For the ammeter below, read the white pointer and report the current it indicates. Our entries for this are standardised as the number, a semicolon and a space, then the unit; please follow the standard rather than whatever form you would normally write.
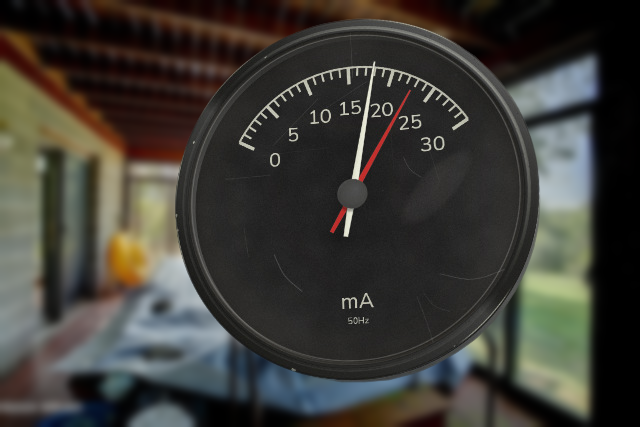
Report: 18; mA
